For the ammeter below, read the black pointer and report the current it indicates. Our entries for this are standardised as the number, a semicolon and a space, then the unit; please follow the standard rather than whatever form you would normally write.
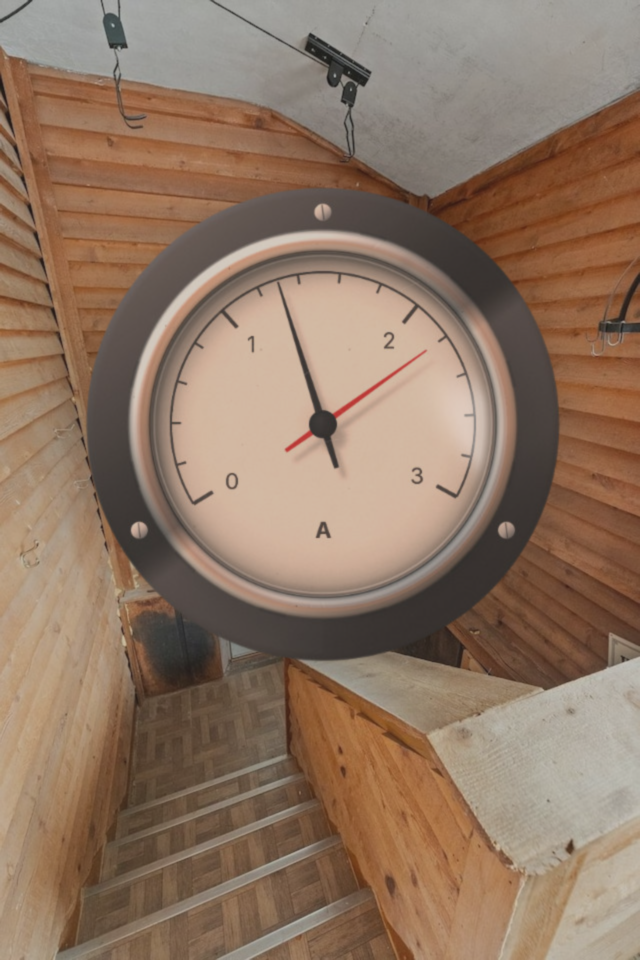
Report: 1.3; A
